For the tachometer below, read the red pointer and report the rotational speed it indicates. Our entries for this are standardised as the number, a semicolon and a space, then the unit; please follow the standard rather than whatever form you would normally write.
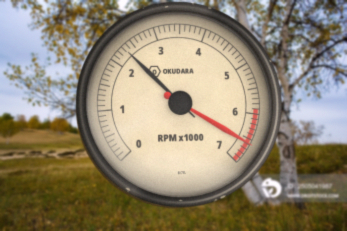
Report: 6600; rpm
